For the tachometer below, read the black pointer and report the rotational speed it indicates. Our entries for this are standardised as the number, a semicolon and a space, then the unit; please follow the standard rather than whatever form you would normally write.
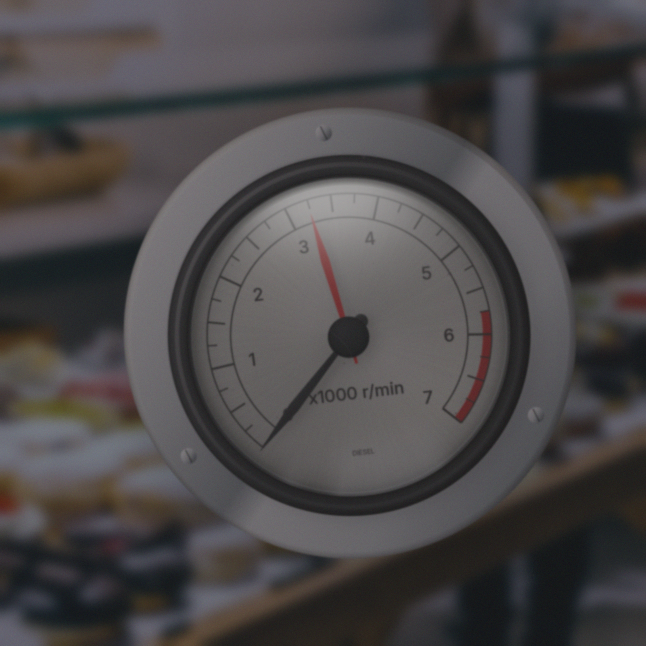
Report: 0; rpm
